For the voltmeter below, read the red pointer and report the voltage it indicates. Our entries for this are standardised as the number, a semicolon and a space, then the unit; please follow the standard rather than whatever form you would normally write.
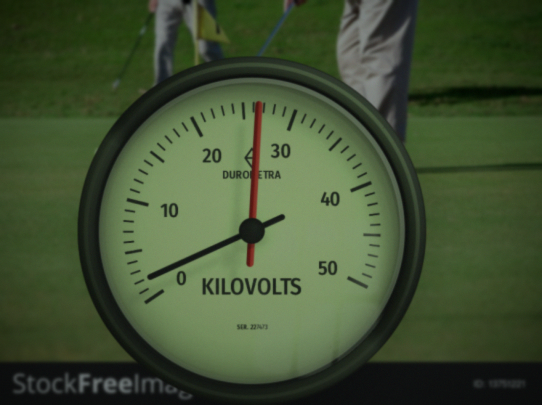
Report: 26.5; kV
